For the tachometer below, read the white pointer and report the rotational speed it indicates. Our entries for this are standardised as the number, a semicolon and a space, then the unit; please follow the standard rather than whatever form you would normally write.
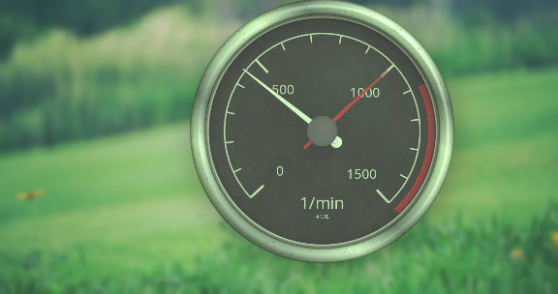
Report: 450; rpm
